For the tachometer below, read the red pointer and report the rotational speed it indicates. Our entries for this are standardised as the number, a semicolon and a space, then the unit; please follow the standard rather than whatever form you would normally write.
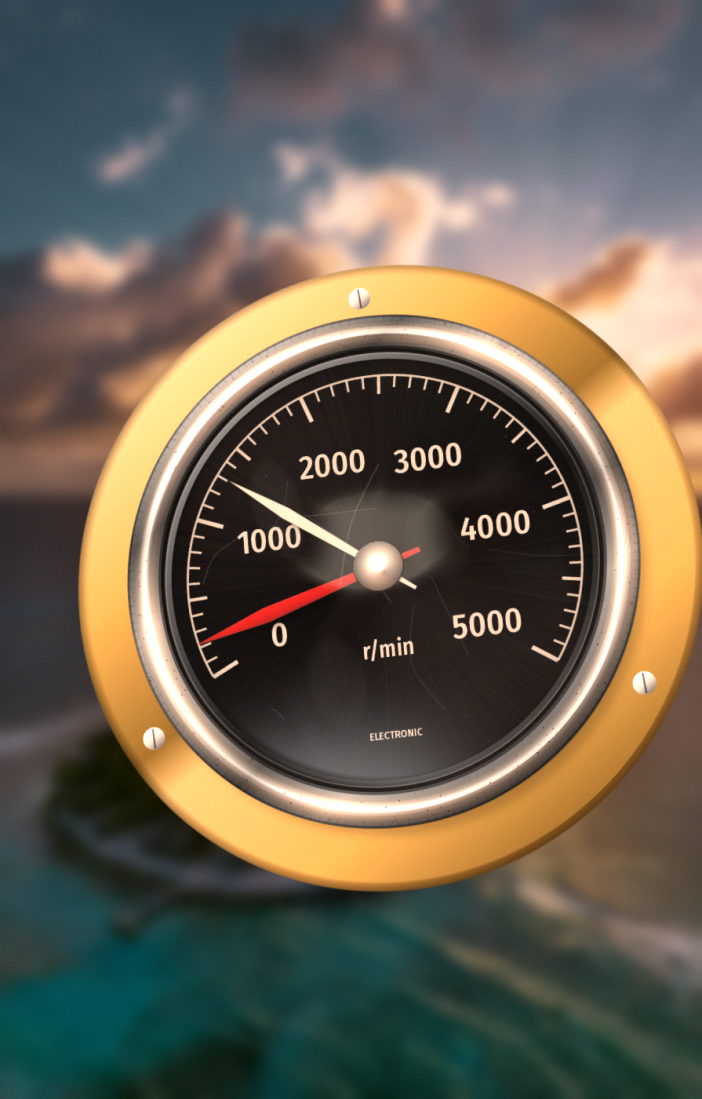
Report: 200; rpm
